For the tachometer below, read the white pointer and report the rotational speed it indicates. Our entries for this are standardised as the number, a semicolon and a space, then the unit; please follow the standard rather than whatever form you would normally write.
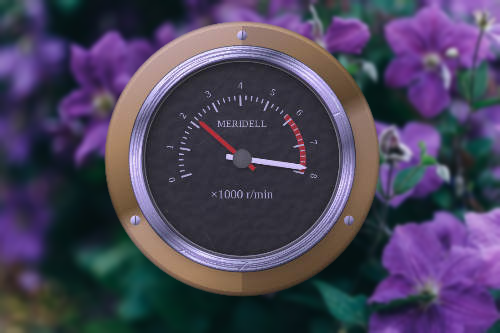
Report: 7800; rpm
